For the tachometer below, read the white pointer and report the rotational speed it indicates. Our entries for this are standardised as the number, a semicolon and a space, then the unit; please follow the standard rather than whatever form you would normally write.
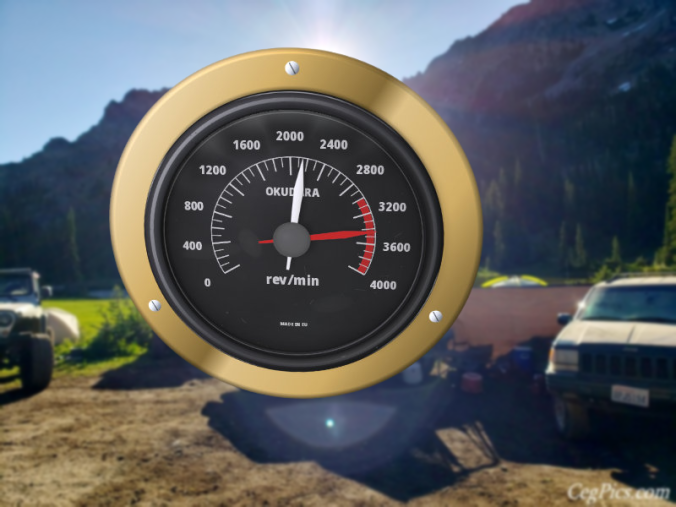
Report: 2150; rpm
